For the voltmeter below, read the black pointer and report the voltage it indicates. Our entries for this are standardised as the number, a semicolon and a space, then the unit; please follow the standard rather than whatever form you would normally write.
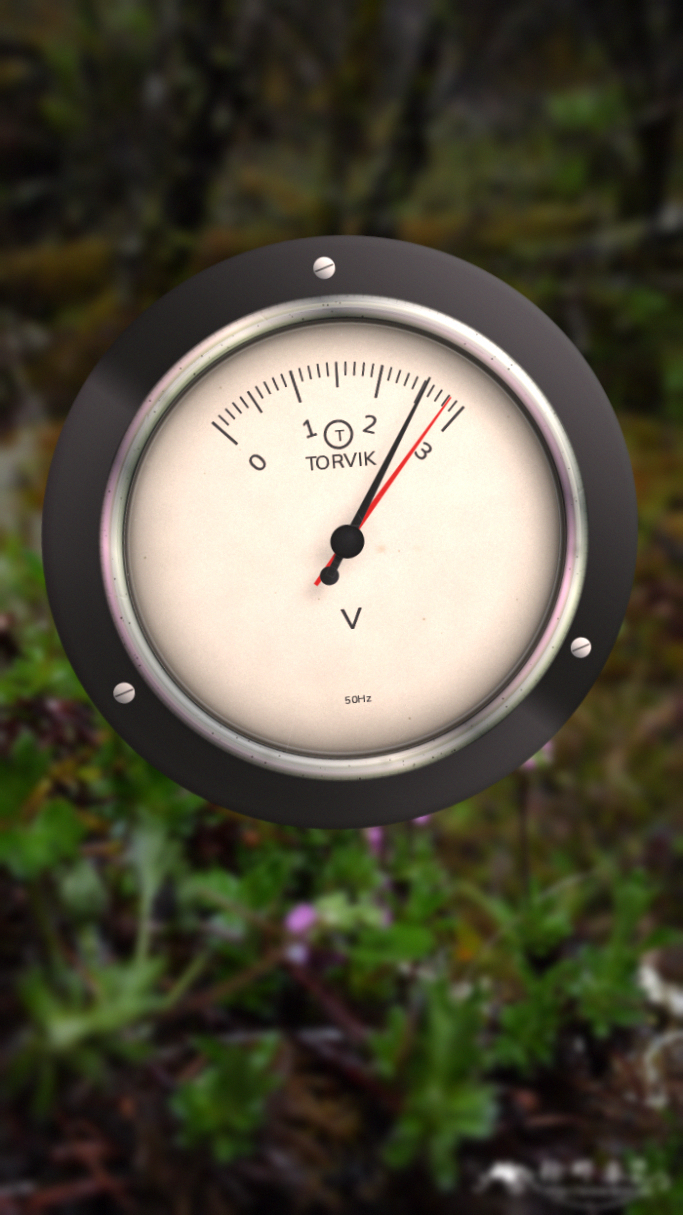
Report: 2.5; V
